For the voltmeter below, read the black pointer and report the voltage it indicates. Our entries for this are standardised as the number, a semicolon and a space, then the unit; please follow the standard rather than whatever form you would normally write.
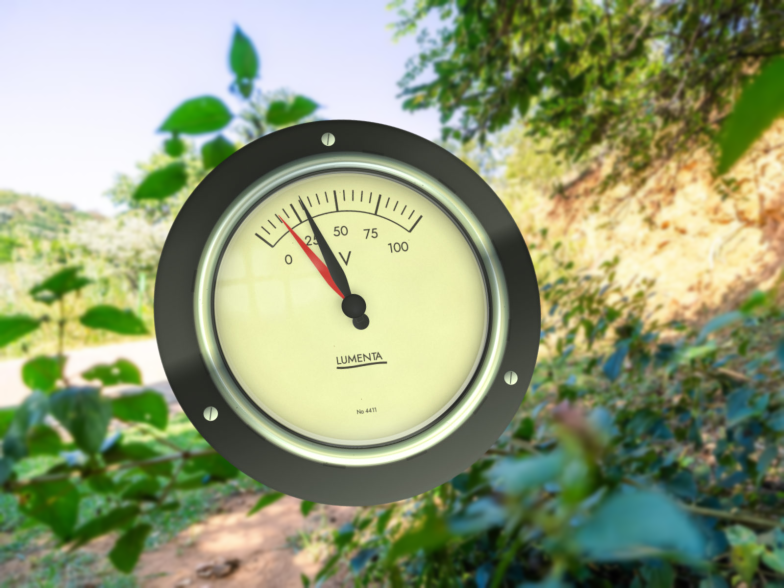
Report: 30; V
